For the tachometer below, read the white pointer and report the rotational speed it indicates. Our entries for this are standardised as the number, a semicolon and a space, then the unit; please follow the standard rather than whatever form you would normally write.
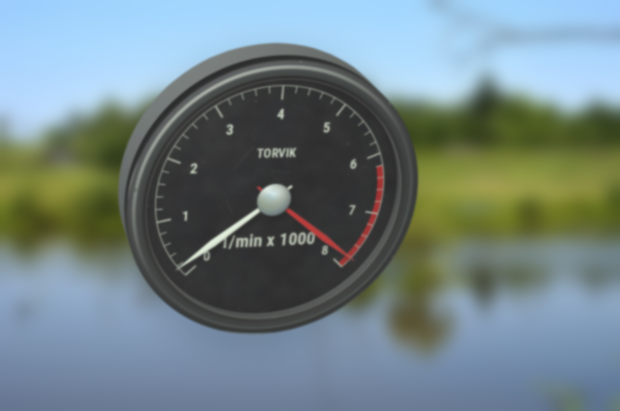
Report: 200; rpm
